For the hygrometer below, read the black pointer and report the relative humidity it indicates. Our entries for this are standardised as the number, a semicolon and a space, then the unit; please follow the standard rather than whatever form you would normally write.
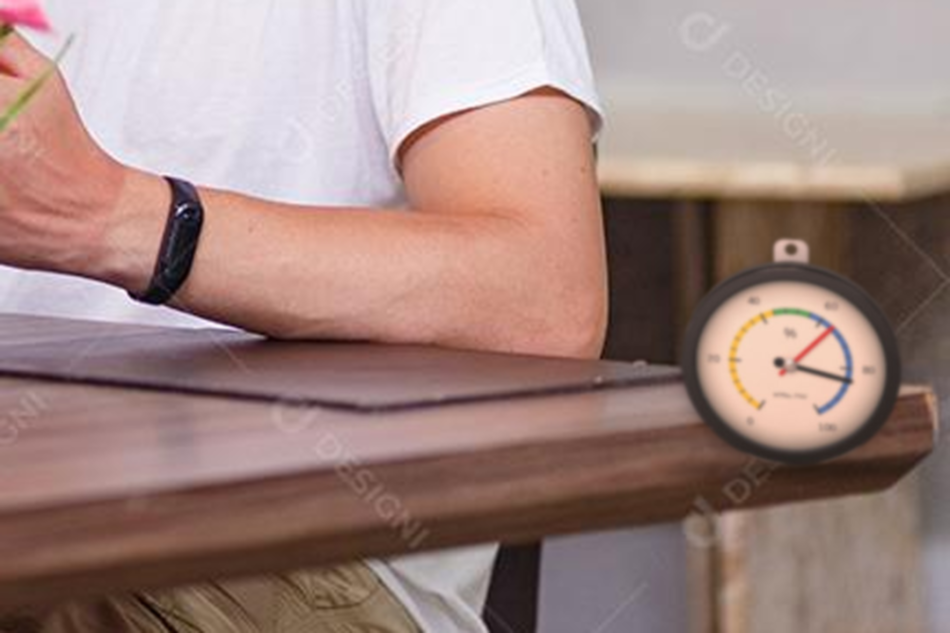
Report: 84; %
